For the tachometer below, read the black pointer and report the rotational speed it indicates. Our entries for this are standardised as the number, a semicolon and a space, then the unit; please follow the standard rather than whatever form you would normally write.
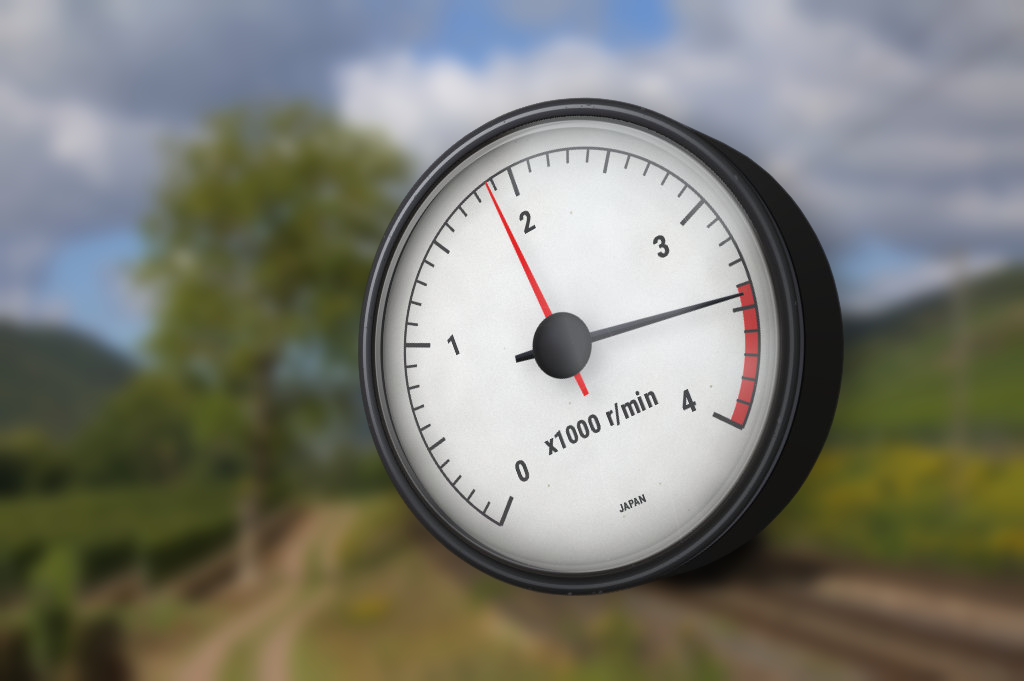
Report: 3450; rpm
